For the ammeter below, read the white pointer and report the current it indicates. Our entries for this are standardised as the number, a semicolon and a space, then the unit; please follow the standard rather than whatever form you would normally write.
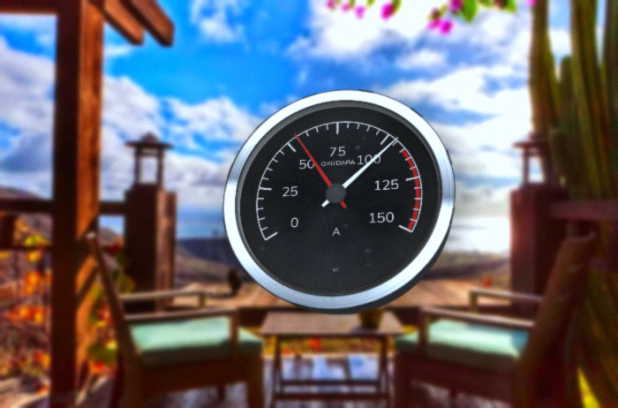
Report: 105; A
